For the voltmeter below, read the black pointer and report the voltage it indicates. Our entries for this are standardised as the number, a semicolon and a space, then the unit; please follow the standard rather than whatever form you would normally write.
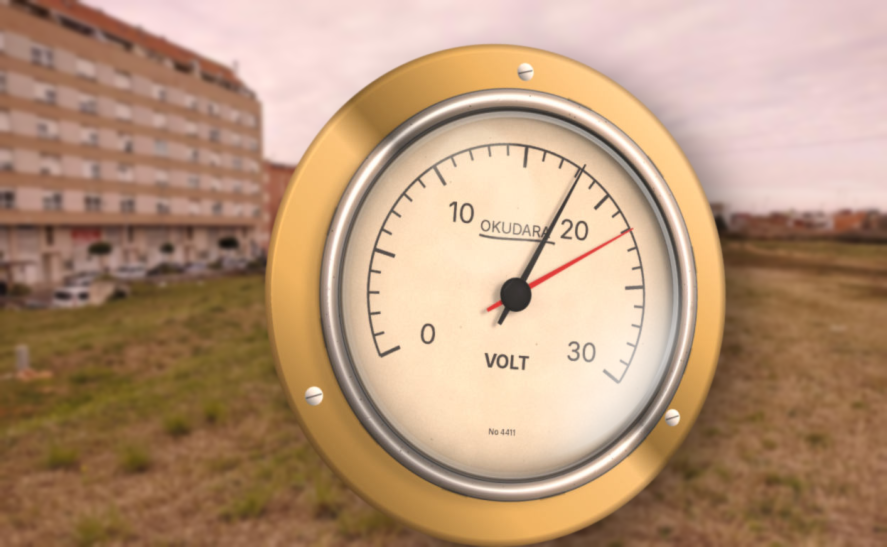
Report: 18; V
